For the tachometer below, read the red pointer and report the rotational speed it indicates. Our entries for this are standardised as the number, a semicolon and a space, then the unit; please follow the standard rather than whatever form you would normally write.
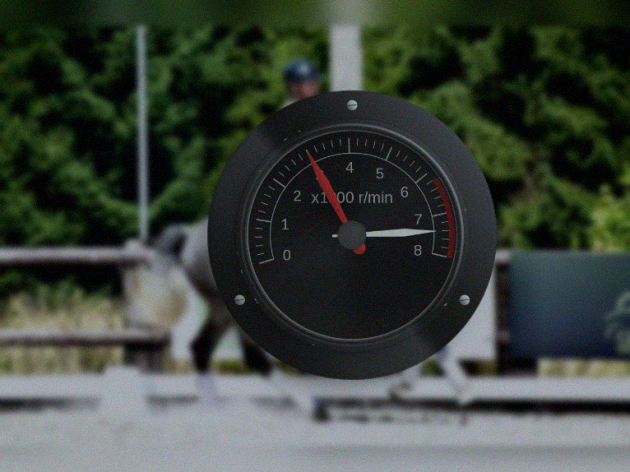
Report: 3000; rpm
